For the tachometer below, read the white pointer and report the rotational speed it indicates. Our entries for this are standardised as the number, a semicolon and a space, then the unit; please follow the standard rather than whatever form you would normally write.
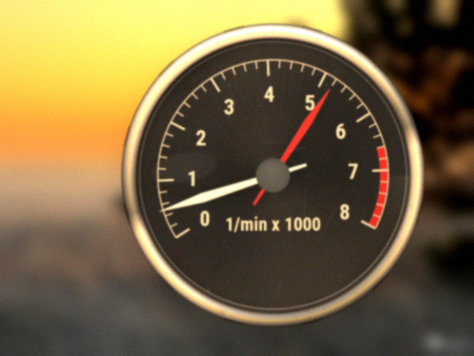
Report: 500; rpm
